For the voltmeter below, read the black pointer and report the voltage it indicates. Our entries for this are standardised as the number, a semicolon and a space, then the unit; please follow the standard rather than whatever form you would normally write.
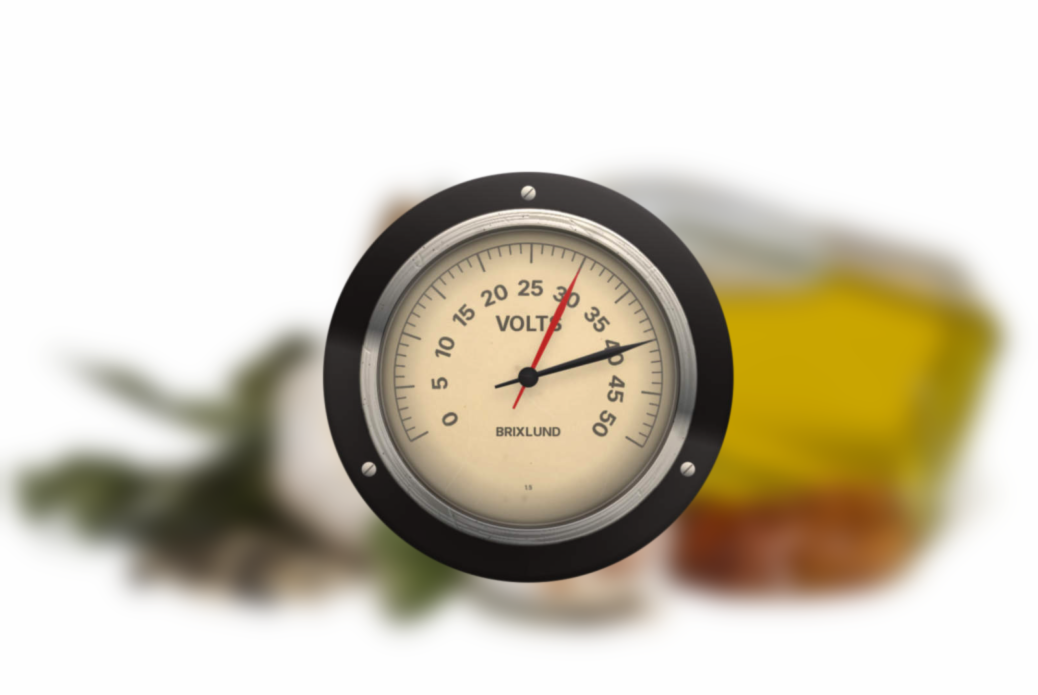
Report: 40; V
